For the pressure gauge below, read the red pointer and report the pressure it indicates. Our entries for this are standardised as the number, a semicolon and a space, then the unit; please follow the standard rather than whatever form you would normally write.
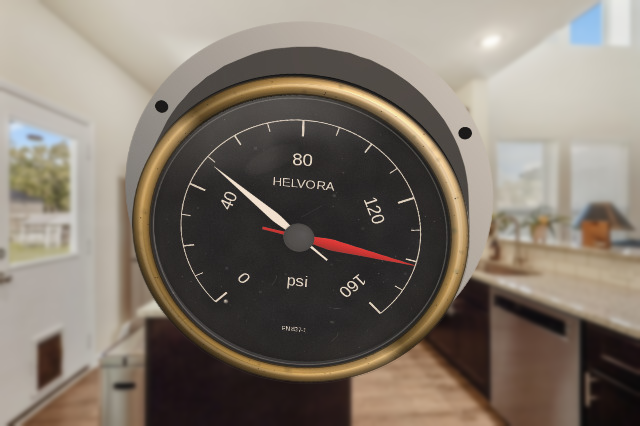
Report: 140; psi
